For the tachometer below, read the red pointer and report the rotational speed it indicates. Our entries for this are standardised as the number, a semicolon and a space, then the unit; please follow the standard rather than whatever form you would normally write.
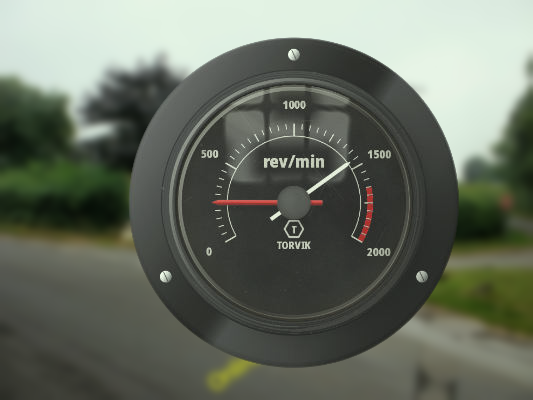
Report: 250; rpm
